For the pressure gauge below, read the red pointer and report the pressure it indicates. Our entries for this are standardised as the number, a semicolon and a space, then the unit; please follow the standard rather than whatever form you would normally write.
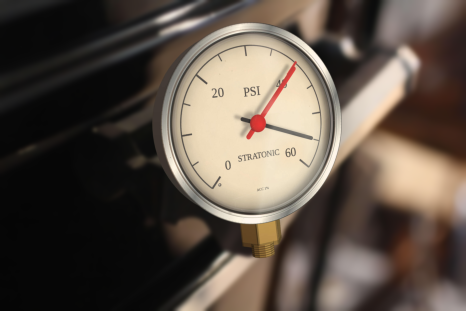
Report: 40; psi
